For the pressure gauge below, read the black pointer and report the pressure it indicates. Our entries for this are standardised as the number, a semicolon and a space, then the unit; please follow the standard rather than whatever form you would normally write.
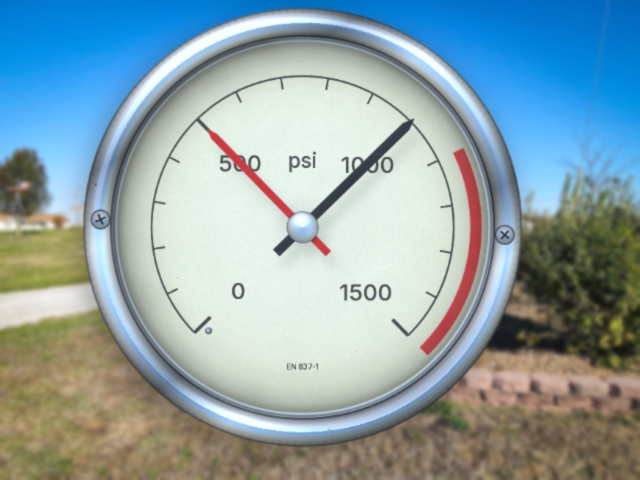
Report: 1000; psi
